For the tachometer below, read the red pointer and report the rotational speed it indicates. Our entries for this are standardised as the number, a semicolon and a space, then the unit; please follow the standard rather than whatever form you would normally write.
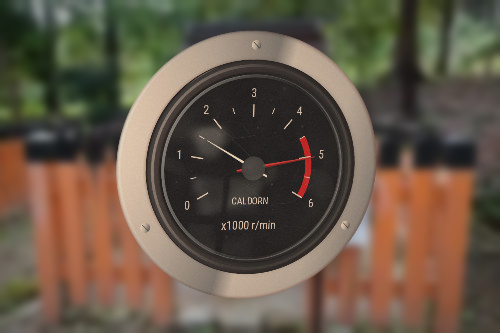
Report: 5000; rpm
